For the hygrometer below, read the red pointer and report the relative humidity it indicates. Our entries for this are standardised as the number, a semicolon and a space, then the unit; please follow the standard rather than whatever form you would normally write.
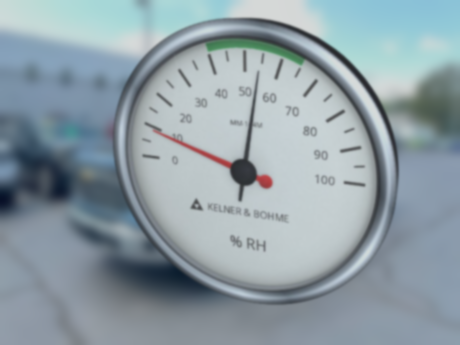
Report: 10; %
